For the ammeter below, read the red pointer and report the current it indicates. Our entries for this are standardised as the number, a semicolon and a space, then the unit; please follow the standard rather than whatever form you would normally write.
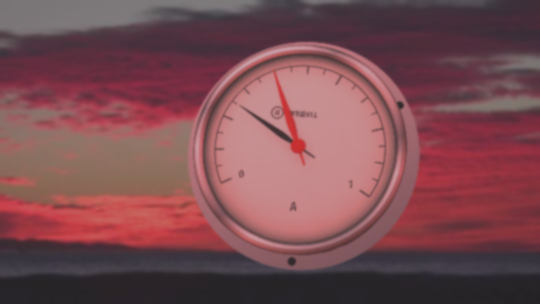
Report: 0.4; A
